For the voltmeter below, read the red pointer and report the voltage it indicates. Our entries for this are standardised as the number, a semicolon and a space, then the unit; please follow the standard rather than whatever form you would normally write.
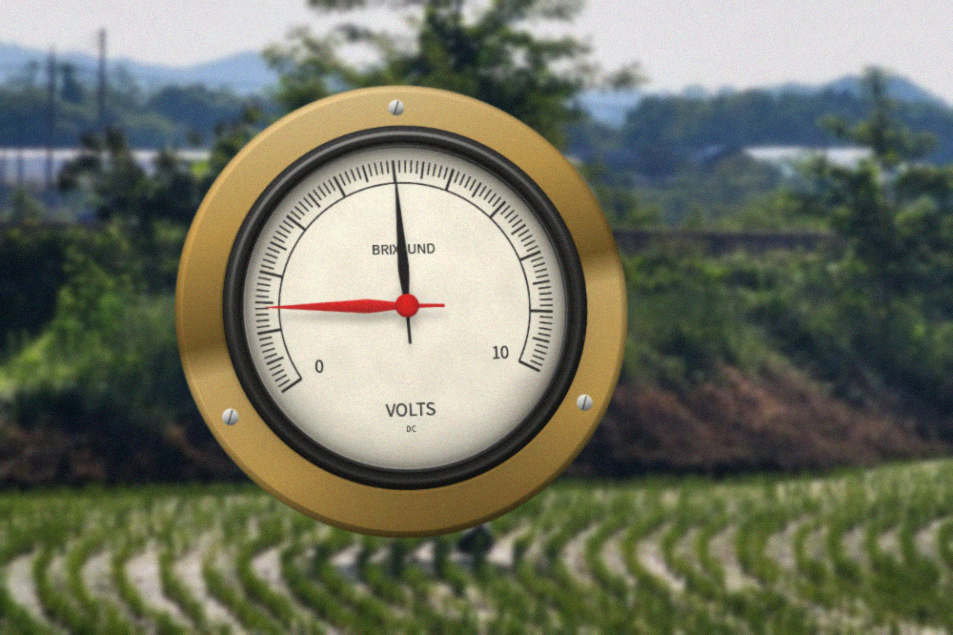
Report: 1.4; V
